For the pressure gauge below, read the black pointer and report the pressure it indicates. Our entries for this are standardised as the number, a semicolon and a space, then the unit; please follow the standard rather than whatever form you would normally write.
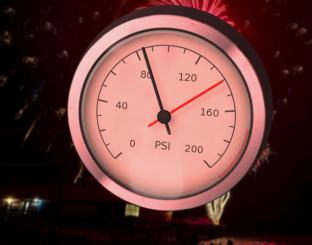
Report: 85; psi
